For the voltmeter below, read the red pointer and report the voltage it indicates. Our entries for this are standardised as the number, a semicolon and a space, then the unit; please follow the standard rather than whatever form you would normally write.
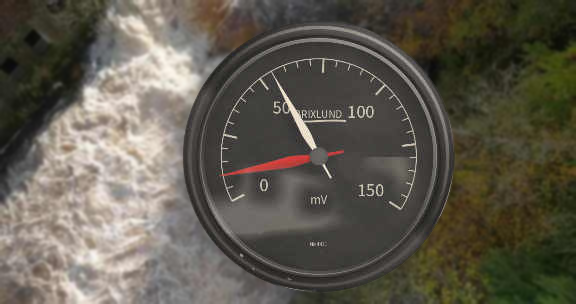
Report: 10; mV
